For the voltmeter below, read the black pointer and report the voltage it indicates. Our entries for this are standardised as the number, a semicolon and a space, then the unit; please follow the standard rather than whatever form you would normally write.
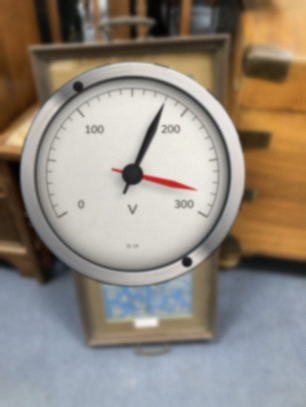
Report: 180; V
